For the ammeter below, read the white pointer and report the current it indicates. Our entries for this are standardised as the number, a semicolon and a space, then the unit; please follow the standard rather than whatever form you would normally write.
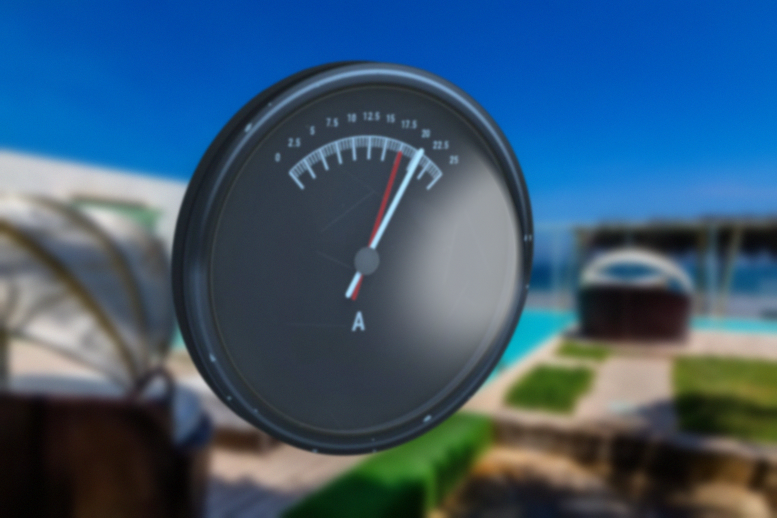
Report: 20; A
